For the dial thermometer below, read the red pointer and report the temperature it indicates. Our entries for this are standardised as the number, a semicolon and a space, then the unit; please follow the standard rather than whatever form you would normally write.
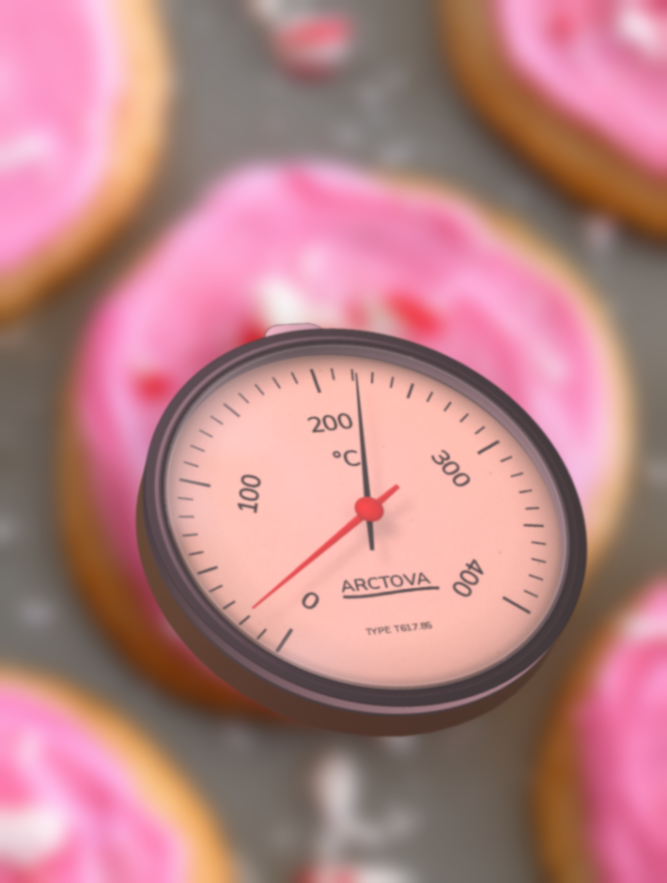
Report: 20; °C
